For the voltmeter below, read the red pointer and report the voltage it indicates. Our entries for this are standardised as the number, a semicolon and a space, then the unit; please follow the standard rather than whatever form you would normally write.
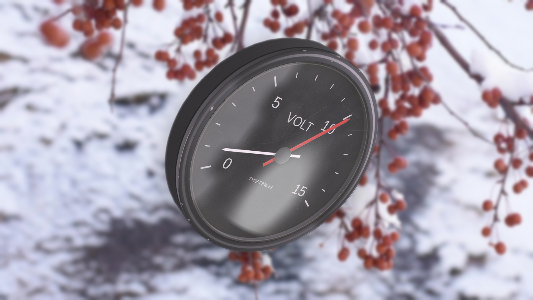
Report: 10; V
